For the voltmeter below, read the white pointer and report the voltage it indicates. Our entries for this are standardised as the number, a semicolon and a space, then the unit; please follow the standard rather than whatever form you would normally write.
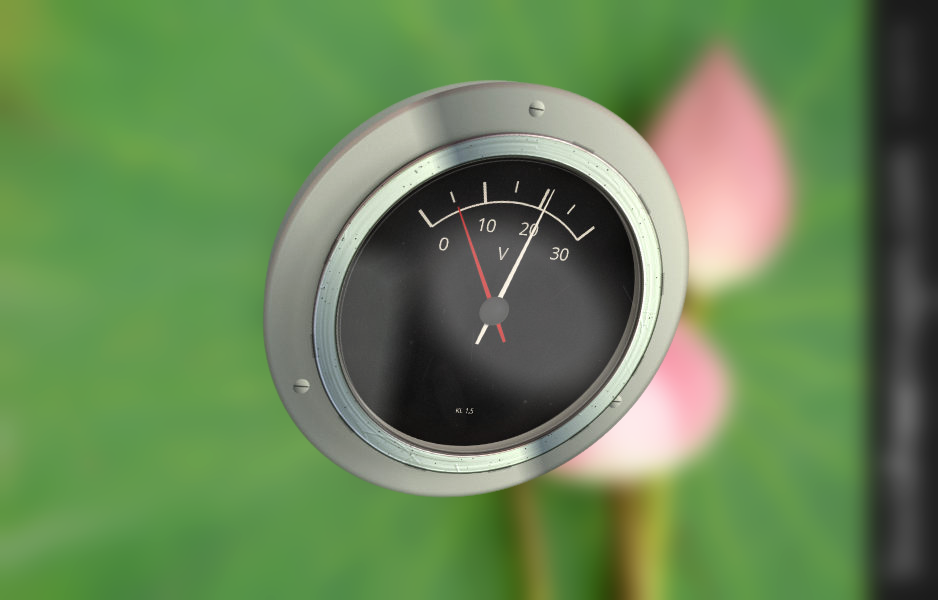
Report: 20; V
